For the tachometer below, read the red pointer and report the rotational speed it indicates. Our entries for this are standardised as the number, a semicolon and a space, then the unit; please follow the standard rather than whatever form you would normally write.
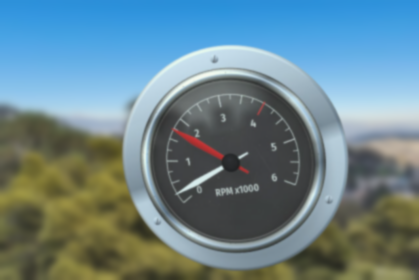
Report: 1750; rpm
